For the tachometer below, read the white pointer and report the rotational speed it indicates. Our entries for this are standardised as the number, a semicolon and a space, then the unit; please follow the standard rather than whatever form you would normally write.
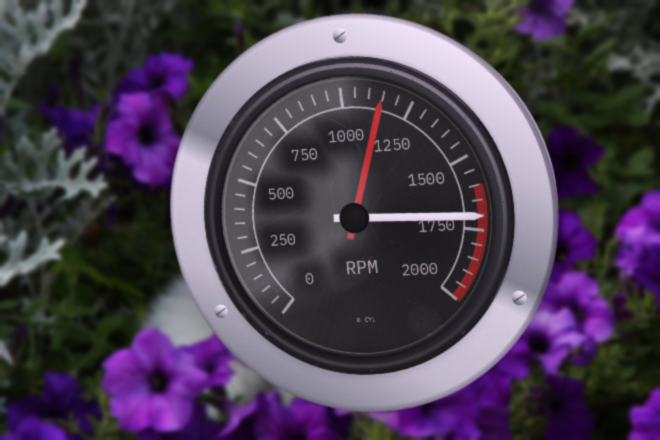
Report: 1700; rpm
